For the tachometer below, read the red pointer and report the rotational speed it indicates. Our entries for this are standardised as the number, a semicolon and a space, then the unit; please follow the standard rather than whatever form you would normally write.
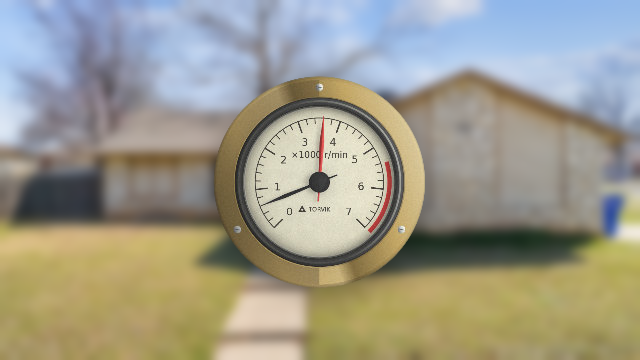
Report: 3600; rpm
